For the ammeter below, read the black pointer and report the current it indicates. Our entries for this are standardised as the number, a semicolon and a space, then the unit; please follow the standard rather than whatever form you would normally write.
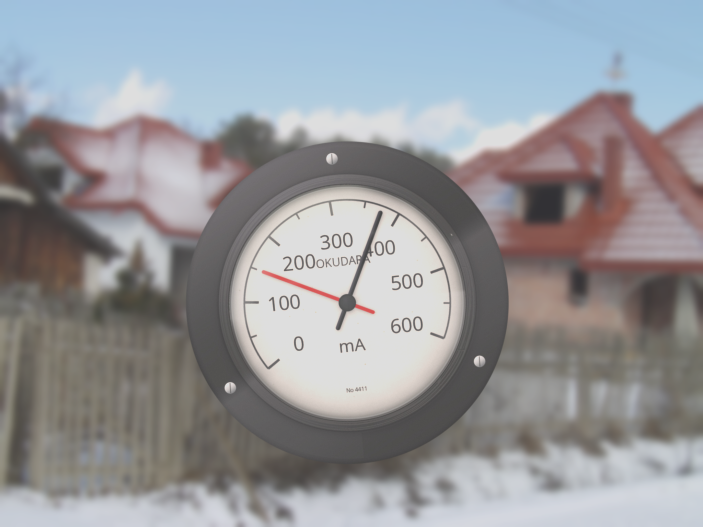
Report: 375; mA
